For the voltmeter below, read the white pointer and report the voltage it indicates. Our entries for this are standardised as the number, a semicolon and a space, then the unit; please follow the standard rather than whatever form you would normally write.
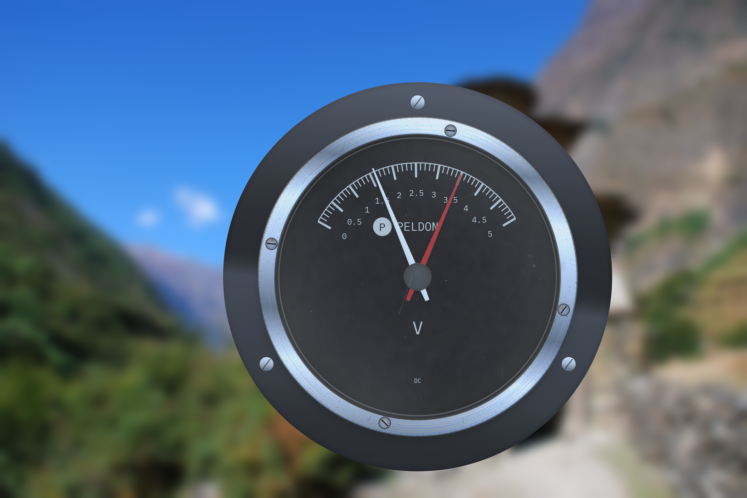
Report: 1.6; V
